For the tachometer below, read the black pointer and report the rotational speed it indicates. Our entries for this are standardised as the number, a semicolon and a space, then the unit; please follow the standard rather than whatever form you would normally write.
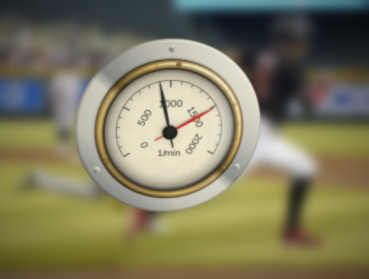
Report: 900; rpm
